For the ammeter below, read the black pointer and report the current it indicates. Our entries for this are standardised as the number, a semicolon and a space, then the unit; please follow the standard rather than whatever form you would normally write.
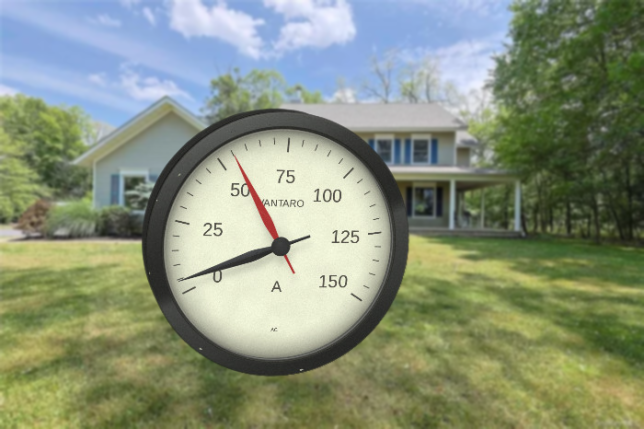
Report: 5; A
